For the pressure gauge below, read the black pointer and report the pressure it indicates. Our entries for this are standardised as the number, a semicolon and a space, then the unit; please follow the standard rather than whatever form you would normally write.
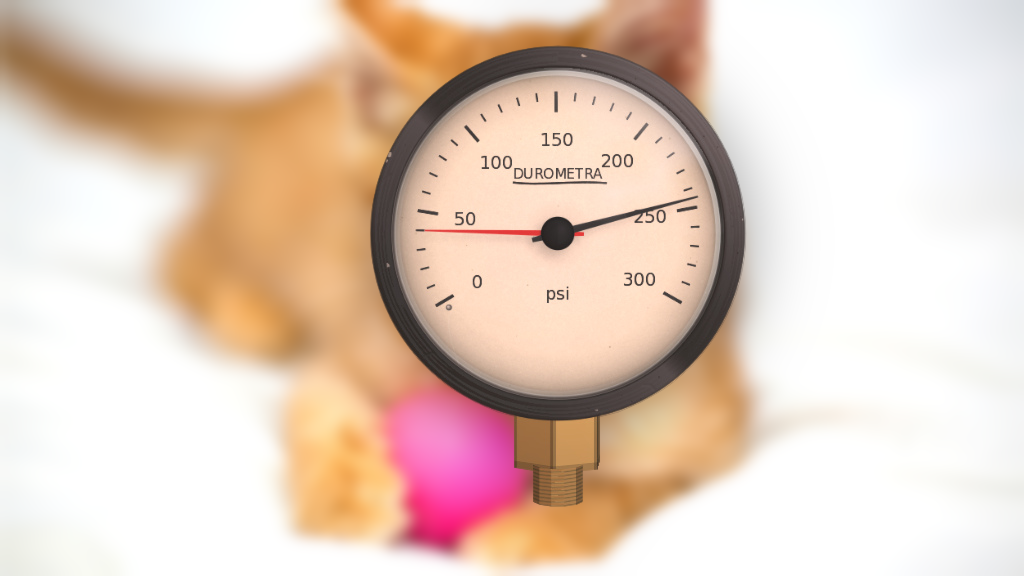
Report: 245; psi
